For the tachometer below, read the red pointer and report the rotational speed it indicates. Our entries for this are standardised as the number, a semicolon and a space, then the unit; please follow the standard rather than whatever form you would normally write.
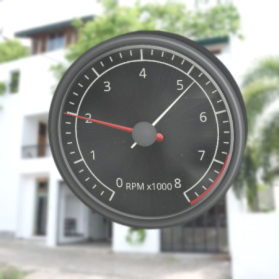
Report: 2000; rpm
